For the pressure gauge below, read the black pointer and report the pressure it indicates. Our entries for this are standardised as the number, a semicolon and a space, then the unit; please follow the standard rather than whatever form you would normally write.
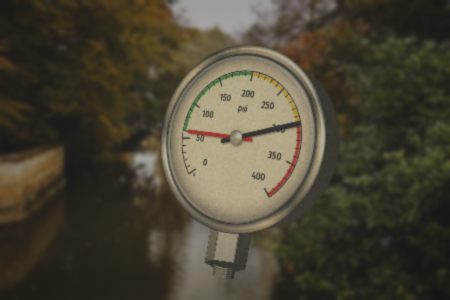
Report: 300; psi
